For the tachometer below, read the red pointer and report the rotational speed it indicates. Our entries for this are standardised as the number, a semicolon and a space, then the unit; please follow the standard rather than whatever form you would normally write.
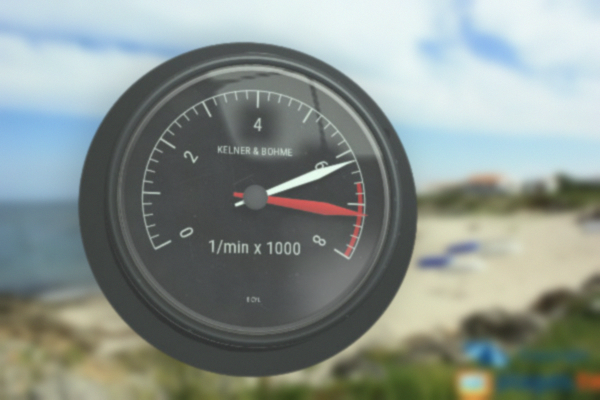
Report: 7200; rpm
